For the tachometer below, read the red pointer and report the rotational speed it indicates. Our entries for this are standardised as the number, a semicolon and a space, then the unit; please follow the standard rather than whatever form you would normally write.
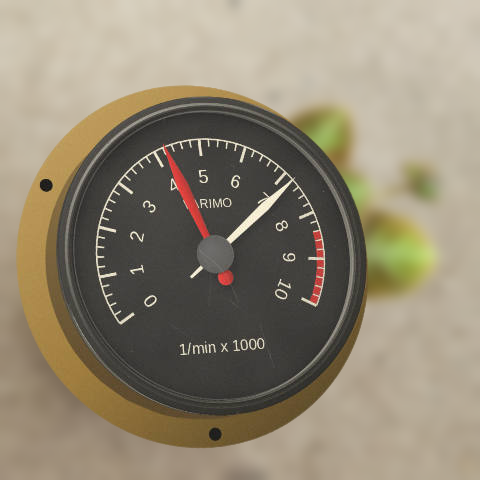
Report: 4200; rpm
